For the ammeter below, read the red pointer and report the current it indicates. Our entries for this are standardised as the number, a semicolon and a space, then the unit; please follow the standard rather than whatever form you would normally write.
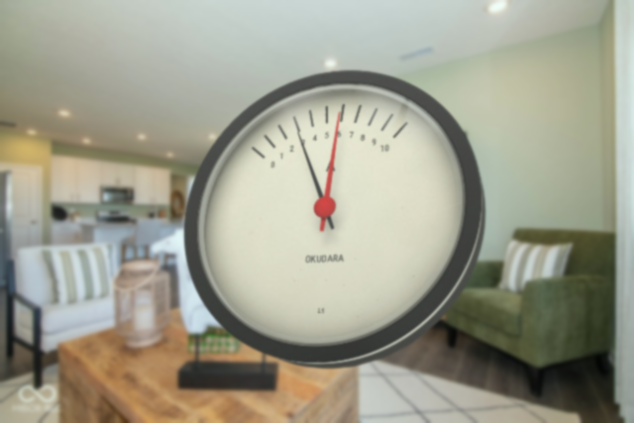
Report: 6; A
